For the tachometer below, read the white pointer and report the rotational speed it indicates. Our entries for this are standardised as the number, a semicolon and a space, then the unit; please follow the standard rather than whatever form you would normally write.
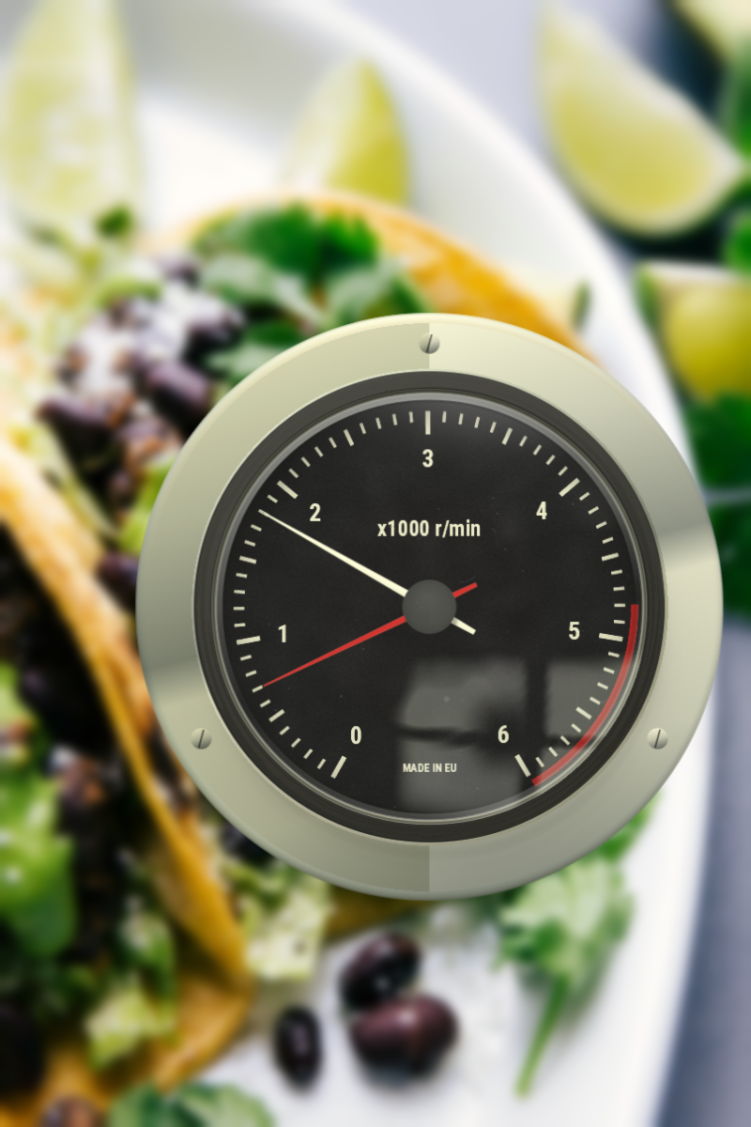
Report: 1800; rpm
